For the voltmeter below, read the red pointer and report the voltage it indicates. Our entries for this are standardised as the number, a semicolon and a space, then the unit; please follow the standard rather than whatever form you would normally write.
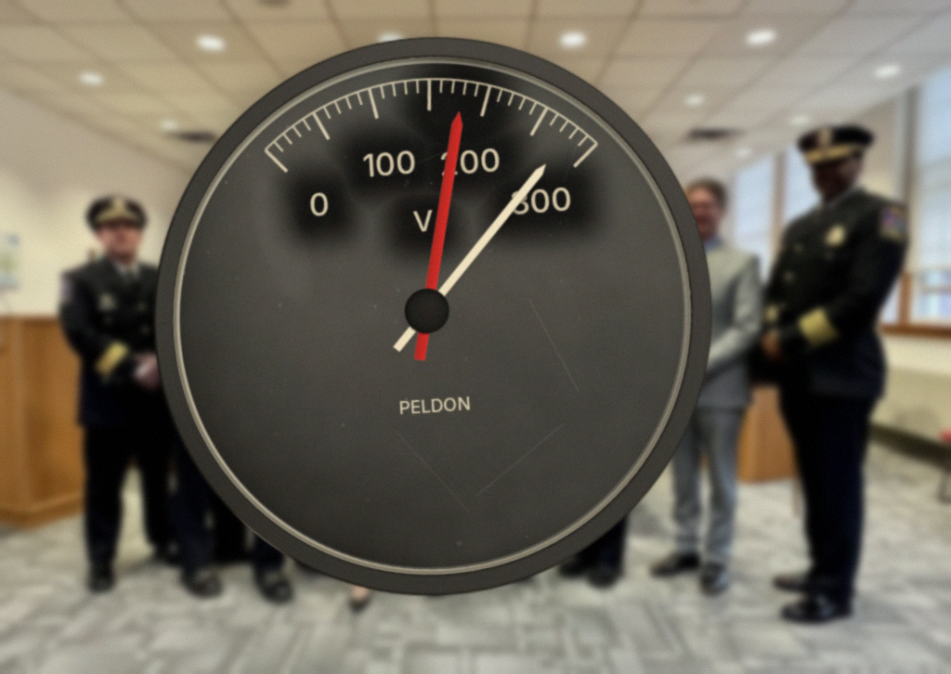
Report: 180; V
